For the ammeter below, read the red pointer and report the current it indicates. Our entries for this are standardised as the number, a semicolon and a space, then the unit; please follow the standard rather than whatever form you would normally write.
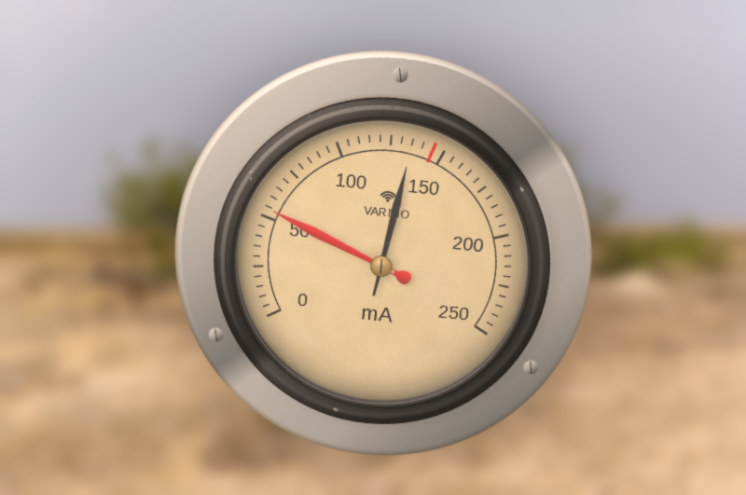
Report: 55; mA
